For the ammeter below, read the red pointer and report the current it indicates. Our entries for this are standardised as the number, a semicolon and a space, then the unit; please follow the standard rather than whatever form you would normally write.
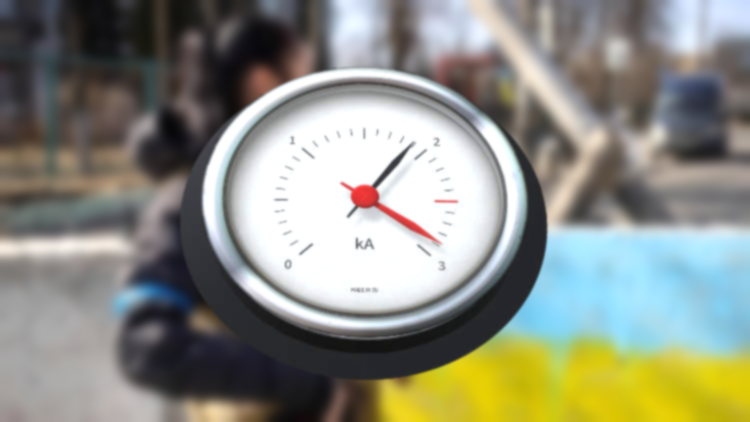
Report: 2.9; kA
